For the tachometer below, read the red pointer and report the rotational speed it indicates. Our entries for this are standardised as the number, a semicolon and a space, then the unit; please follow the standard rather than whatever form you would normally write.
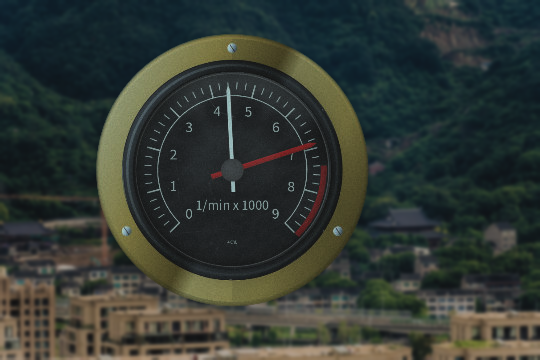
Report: 6900; rpm
